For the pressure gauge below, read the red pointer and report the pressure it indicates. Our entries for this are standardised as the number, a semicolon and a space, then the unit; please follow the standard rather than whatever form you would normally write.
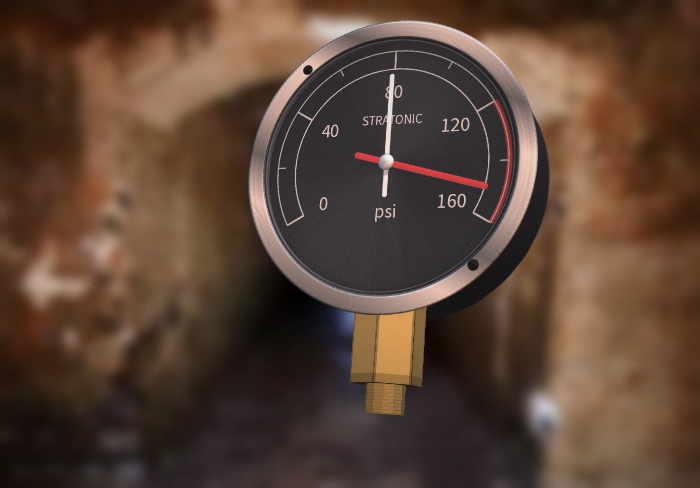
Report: 150; psi
